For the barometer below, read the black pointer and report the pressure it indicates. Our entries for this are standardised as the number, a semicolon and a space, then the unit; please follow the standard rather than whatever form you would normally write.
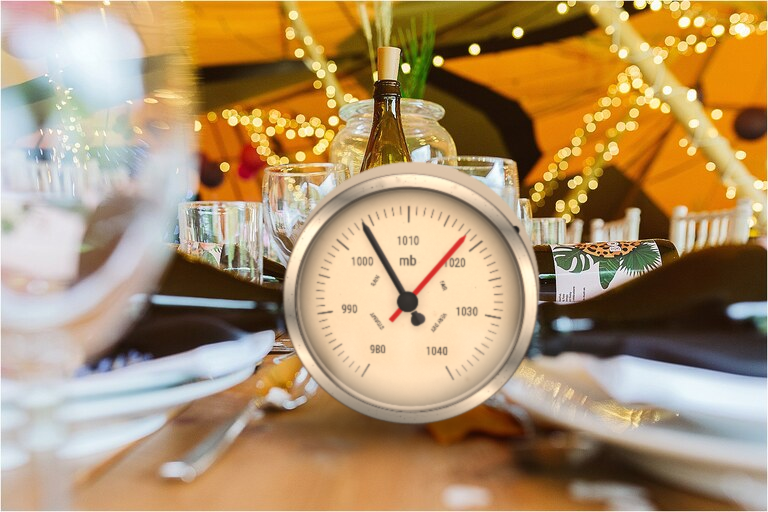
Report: 1004; mbar
